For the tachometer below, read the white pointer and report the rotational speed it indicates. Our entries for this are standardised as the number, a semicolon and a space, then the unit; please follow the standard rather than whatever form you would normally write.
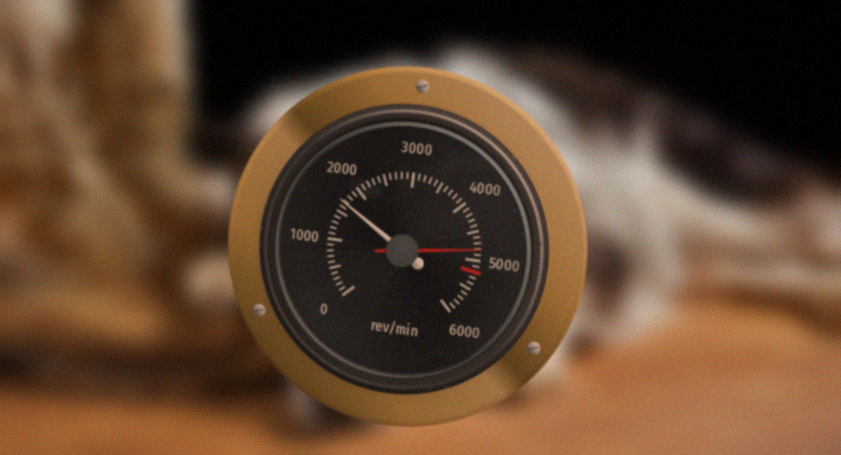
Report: 1700; rpm
